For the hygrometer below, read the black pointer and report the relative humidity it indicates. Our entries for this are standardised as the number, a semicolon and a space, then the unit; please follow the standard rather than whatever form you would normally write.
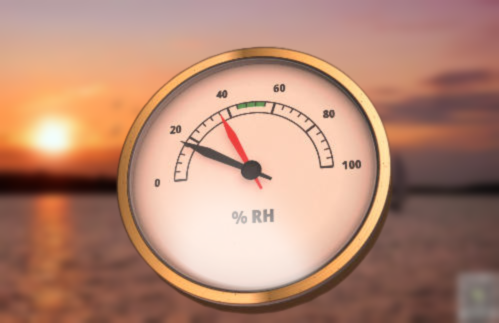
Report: 16; %
